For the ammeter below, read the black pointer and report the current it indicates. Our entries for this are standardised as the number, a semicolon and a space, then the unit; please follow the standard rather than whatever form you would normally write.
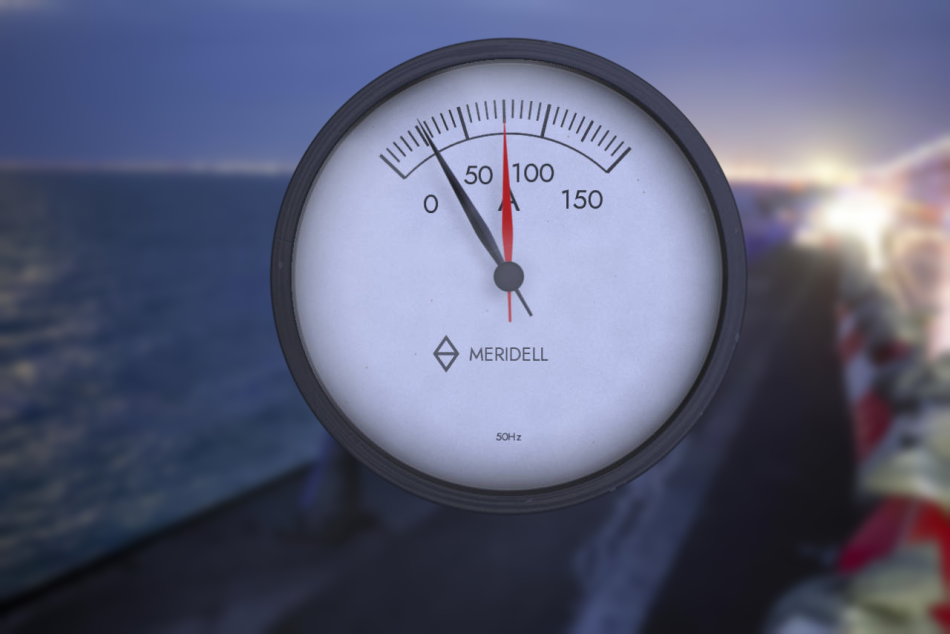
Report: 27.5; A
